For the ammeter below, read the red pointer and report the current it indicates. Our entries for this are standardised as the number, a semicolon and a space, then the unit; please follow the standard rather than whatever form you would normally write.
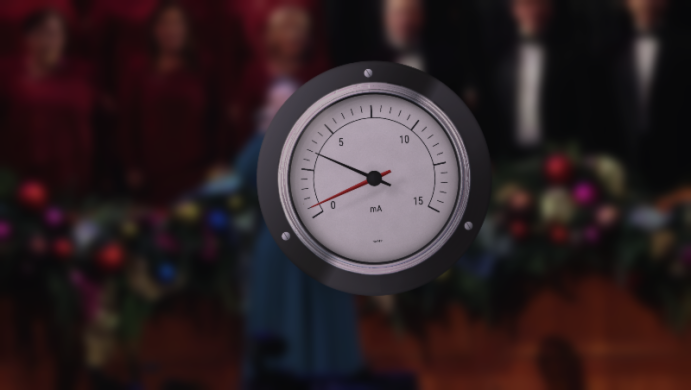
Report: 0.5; mA
